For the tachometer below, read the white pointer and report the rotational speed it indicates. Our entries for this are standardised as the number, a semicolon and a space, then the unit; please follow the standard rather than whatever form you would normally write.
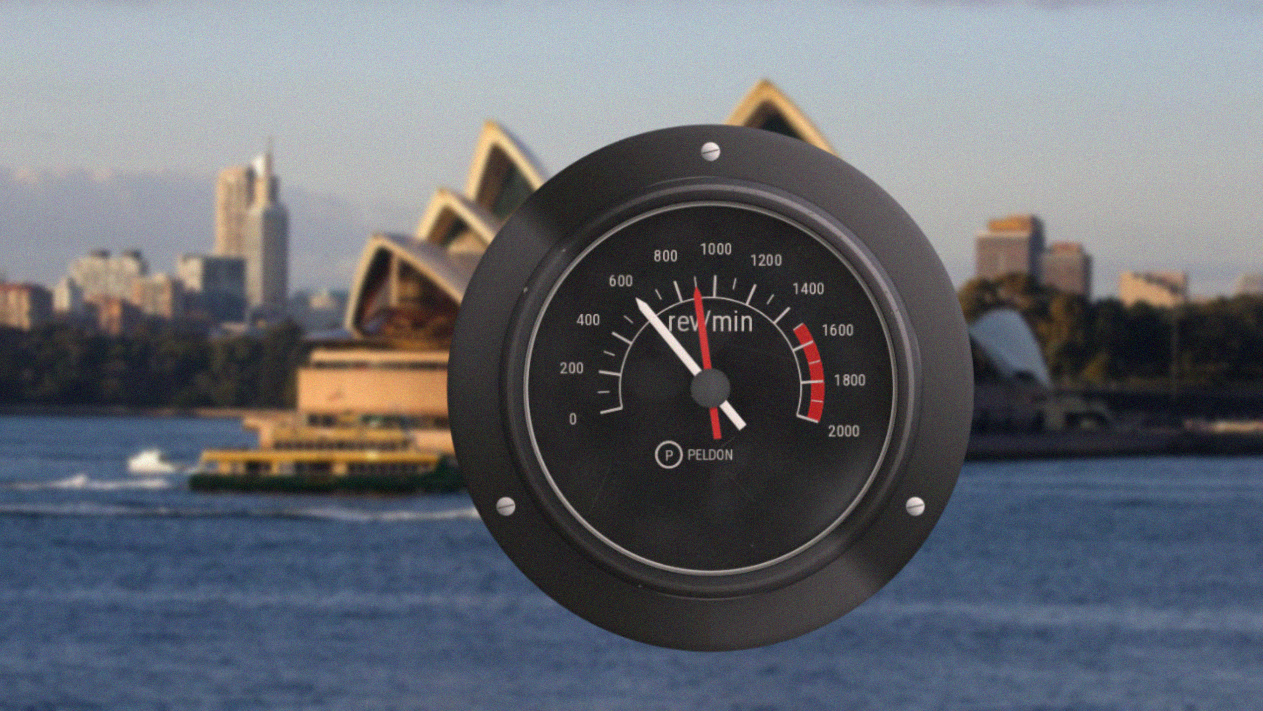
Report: 600; rpm
